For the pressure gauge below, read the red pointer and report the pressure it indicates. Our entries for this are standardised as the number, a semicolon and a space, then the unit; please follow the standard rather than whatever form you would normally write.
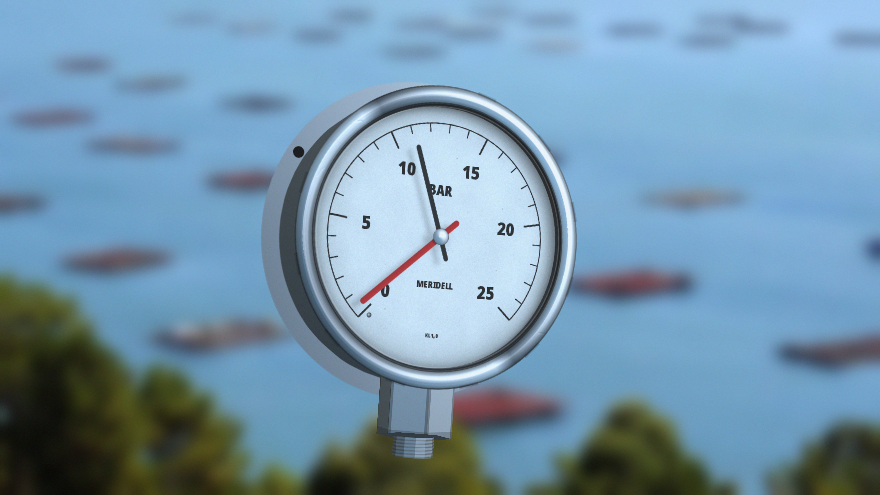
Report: 0.5; bar
